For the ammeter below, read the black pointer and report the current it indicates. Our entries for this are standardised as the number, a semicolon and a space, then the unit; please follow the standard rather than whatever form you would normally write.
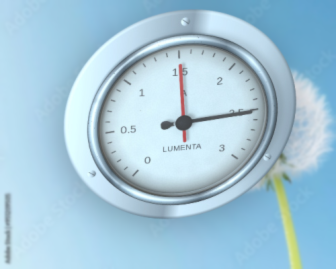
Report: 2.5; A
